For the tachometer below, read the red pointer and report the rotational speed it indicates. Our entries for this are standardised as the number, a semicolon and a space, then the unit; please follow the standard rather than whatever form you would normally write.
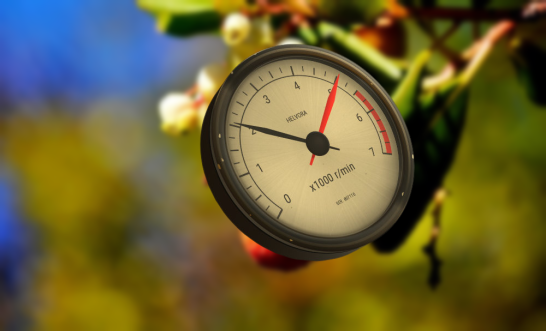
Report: 5000; rpm
